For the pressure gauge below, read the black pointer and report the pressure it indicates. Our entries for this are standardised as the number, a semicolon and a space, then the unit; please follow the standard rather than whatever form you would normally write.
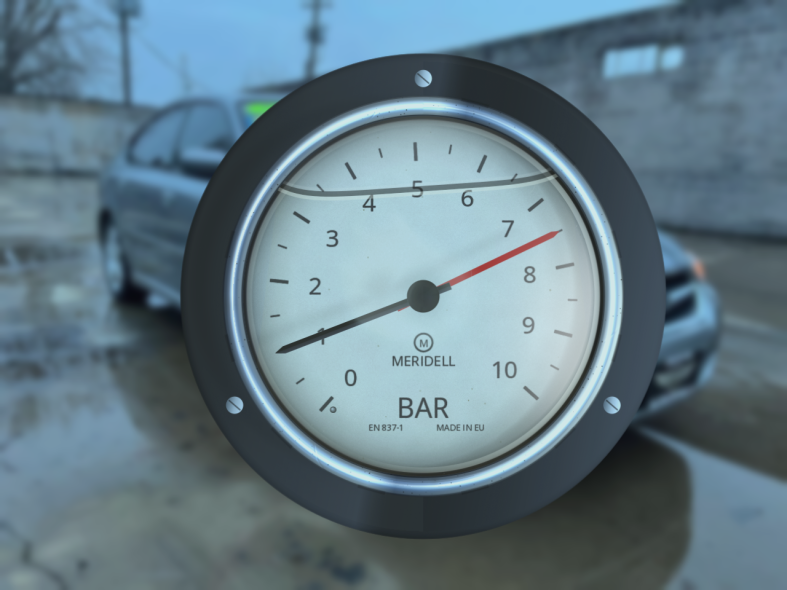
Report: 1; bar
